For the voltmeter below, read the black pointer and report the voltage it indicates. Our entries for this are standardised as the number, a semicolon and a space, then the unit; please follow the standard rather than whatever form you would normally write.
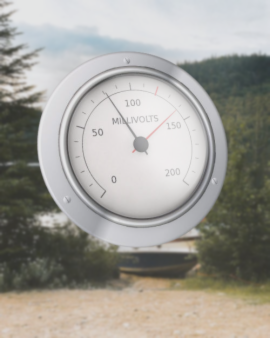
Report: 80; mV
